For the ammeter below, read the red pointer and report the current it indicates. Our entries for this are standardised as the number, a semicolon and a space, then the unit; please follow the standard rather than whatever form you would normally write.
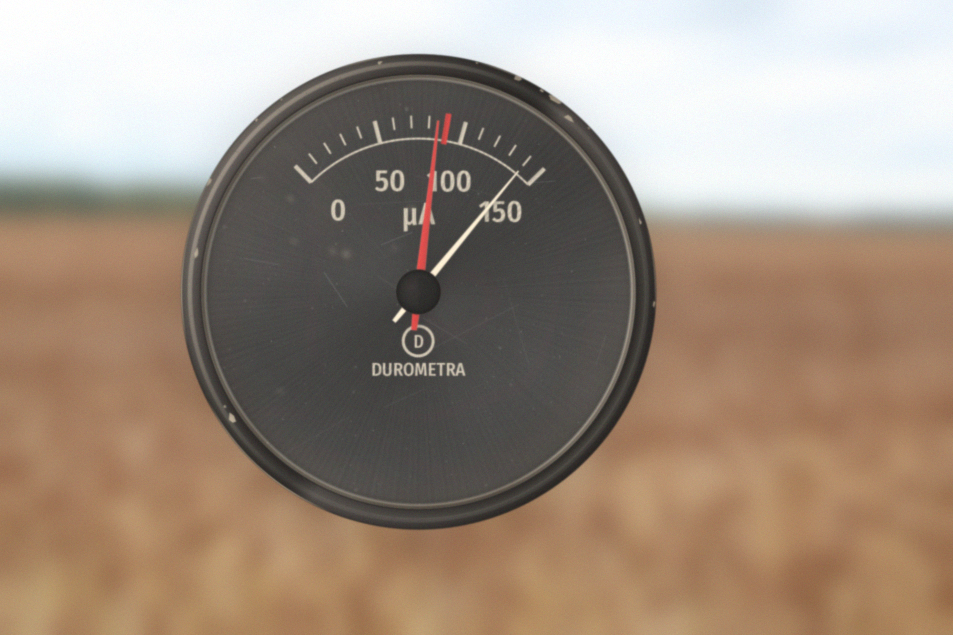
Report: 85; µA
